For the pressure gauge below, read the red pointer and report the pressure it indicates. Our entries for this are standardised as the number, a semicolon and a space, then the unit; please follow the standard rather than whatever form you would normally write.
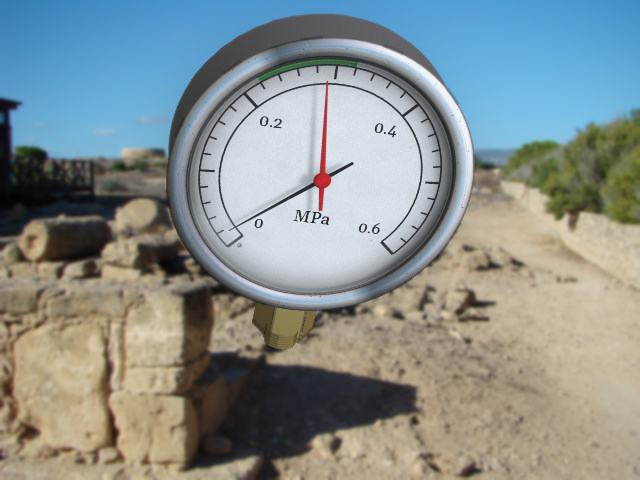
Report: 0.29; MPa
